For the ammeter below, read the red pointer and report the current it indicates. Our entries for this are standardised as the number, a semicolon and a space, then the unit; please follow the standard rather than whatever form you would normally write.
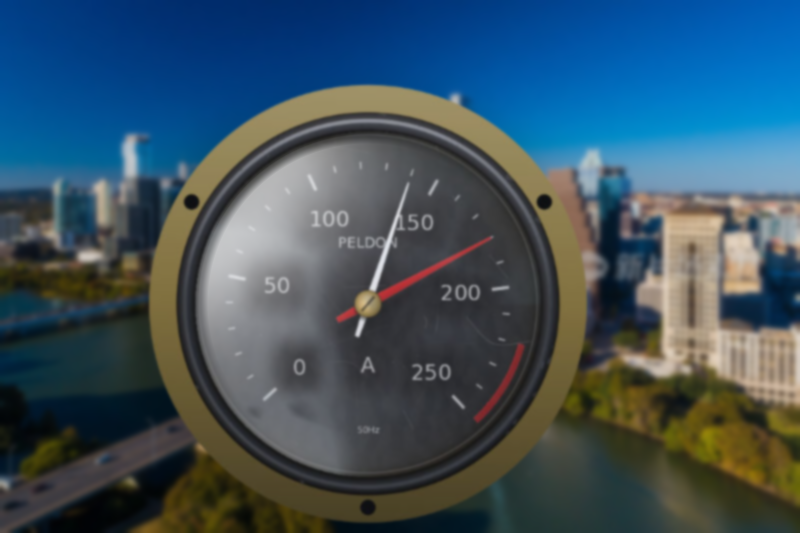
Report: 180; A
